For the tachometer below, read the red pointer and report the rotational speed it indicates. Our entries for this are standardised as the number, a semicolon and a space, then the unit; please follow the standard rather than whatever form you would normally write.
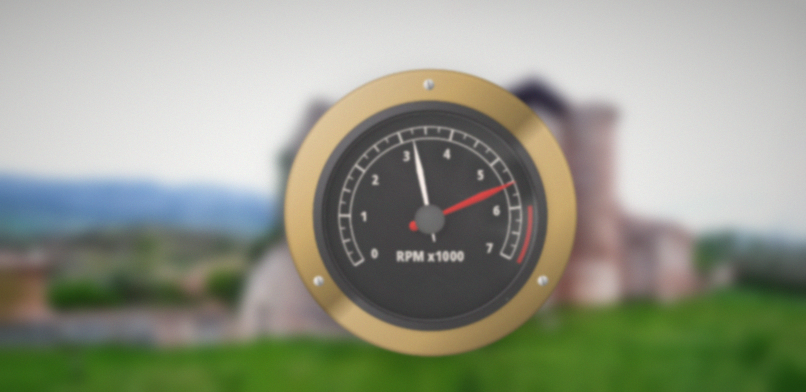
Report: 5500; rpm
